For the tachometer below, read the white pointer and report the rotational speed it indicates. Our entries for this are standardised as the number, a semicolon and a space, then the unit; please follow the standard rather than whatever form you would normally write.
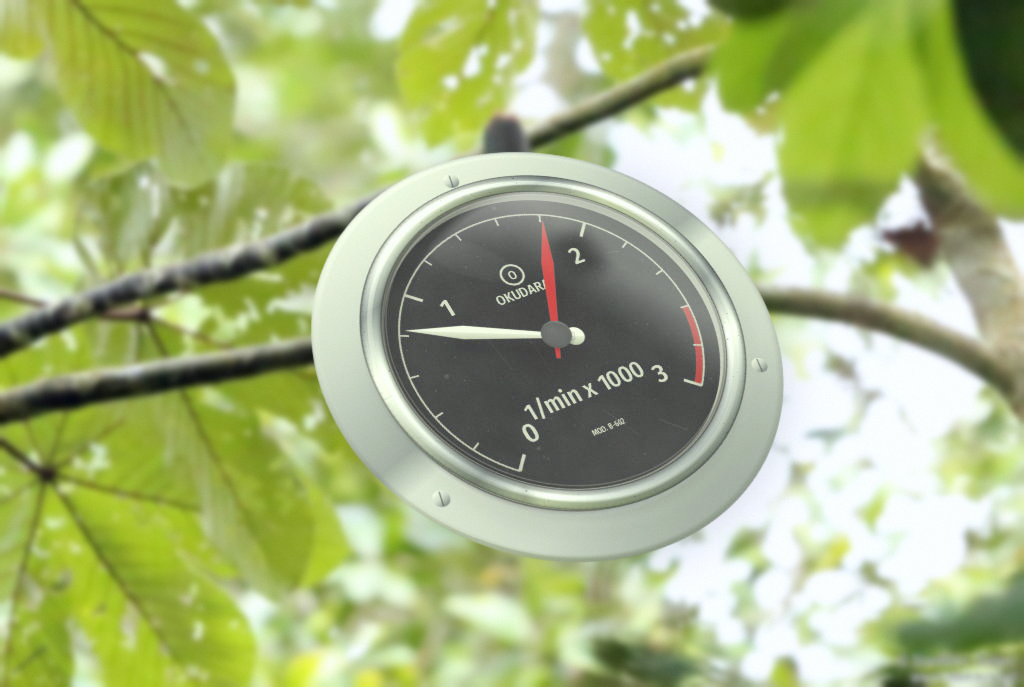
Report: 800; rpm
